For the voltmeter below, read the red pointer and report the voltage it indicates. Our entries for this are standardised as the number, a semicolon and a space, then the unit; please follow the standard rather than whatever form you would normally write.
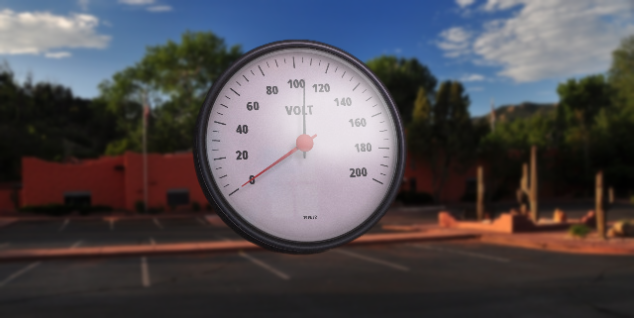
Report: 0; V
